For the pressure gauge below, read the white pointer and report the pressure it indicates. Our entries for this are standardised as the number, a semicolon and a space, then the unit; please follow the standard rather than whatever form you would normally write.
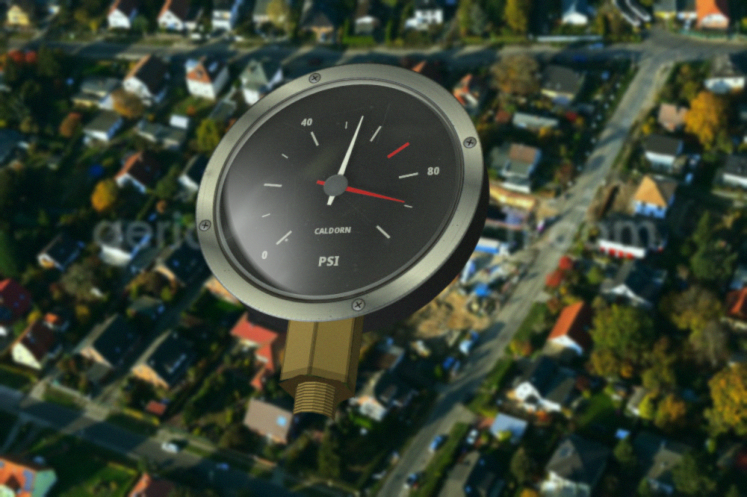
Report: 55; psi
